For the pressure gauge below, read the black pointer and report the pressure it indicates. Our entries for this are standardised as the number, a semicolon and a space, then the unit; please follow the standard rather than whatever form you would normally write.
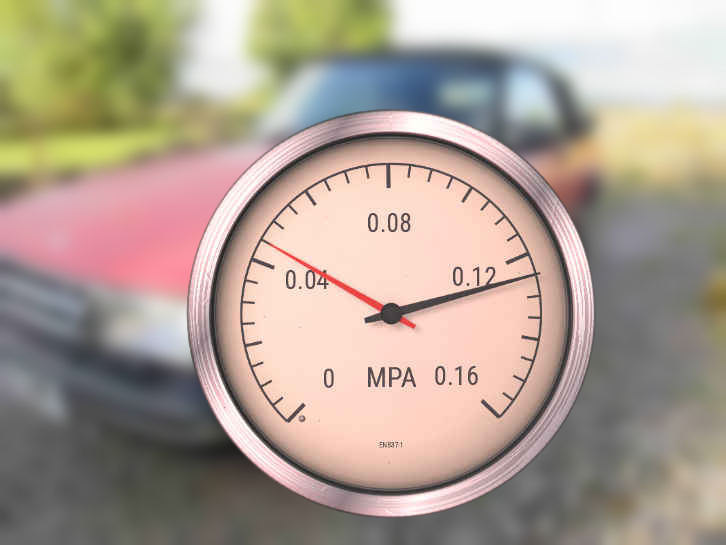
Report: 0.125; MPa
